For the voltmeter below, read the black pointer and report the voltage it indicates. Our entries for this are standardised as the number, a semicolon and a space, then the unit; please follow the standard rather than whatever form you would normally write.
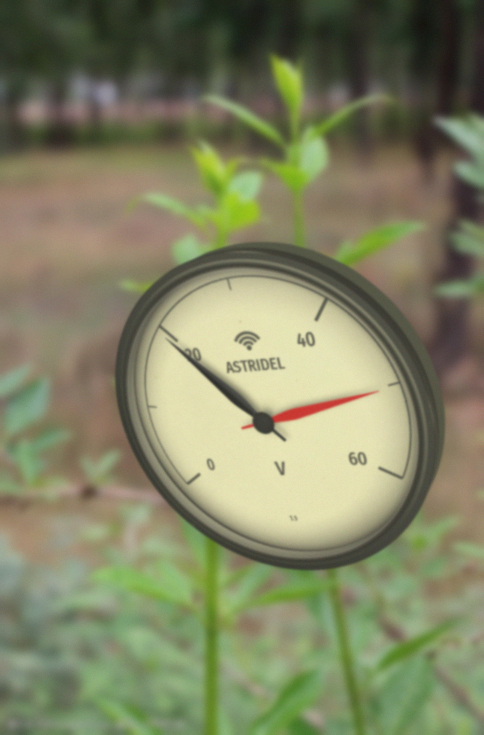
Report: 20; V
